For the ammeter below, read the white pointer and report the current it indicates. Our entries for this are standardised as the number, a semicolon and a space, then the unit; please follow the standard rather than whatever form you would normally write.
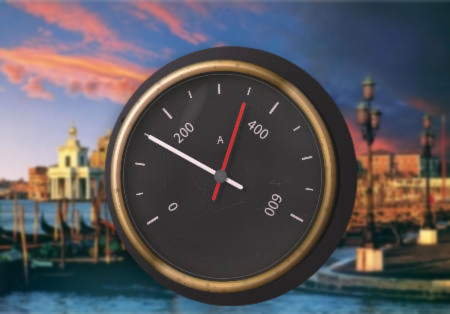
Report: 150; A
